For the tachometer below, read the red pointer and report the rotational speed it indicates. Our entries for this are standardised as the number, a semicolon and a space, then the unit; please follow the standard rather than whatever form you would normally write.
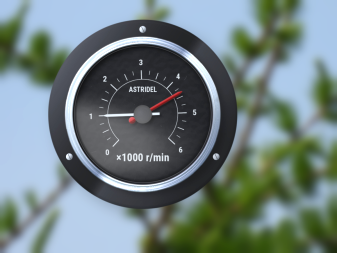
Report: 4375; rpm
